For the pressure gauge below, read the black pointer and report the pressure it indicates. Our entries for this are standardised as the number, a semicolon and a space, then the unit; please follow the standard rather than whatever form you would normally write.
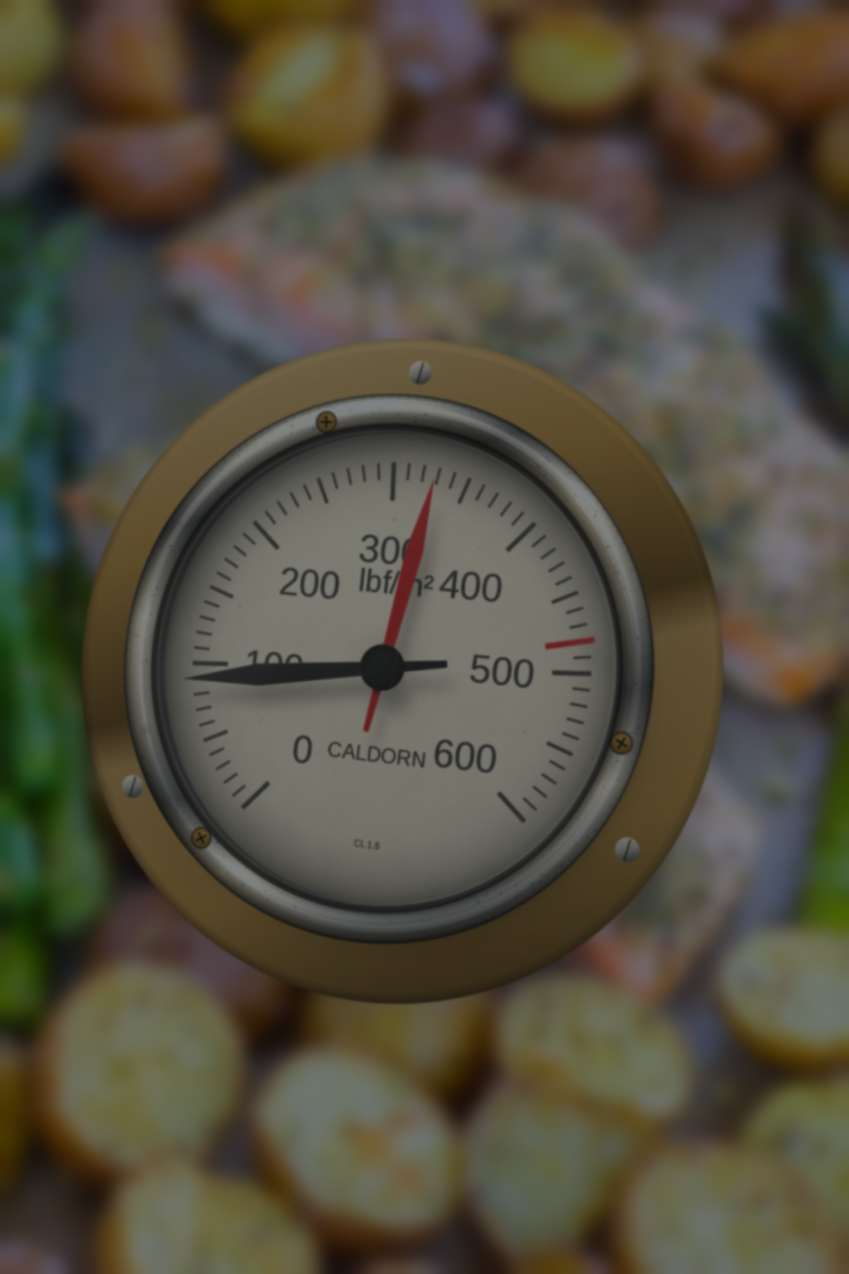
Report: 90; psi
